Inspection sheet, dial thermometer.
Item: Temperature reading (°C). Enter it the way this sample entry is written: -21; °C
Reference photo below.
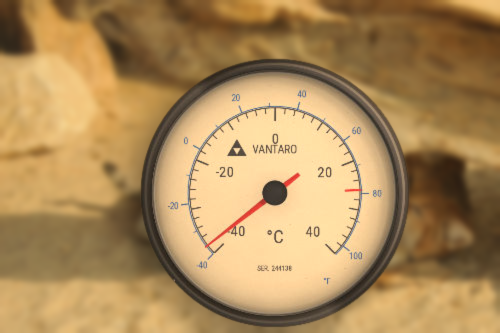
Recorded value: -38; °C
